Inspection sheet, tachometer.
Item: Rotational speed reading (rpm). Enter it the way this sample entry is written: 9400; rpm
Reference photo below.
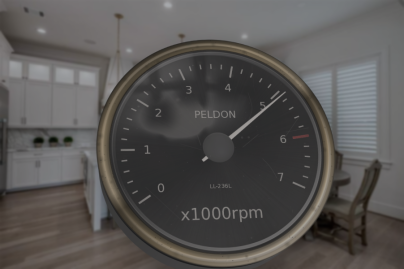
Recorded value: 5100; rpm
